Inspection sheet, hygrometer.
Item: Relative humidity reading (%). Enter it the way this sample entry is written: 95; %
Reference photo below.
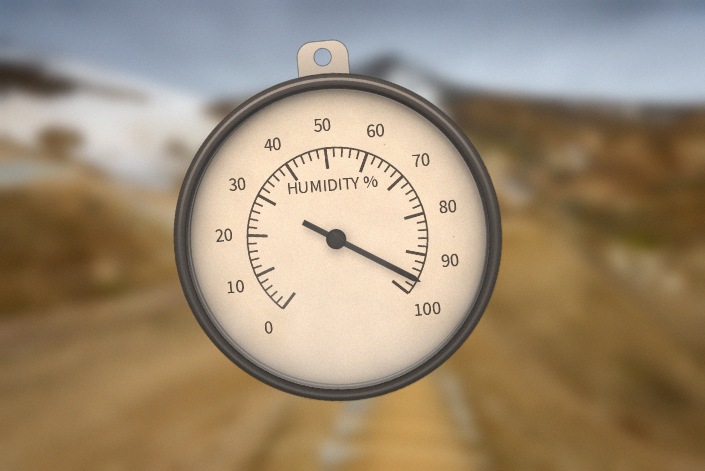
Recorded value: 96; %
